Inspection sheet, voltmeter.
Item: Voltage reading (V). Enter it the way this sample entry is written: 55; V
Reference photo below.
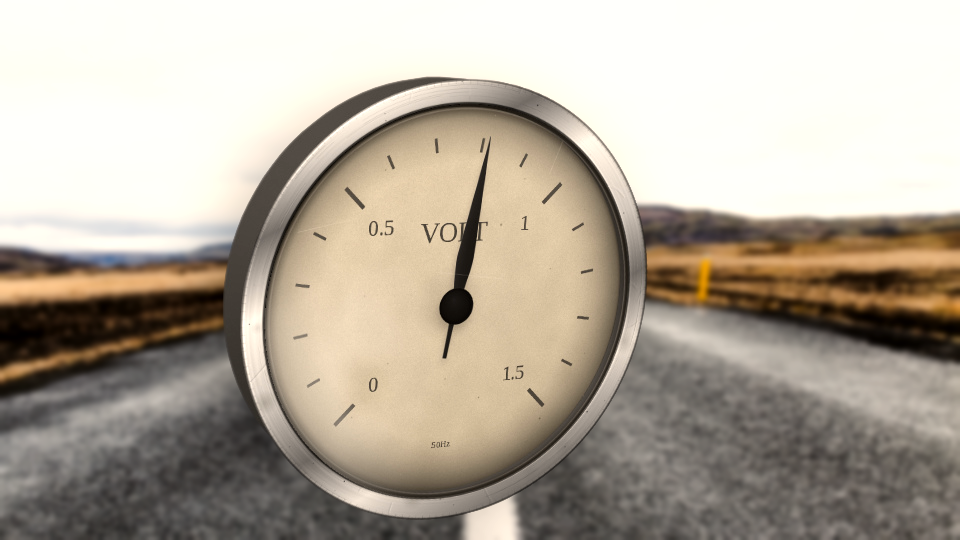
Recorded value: 0.8; V
